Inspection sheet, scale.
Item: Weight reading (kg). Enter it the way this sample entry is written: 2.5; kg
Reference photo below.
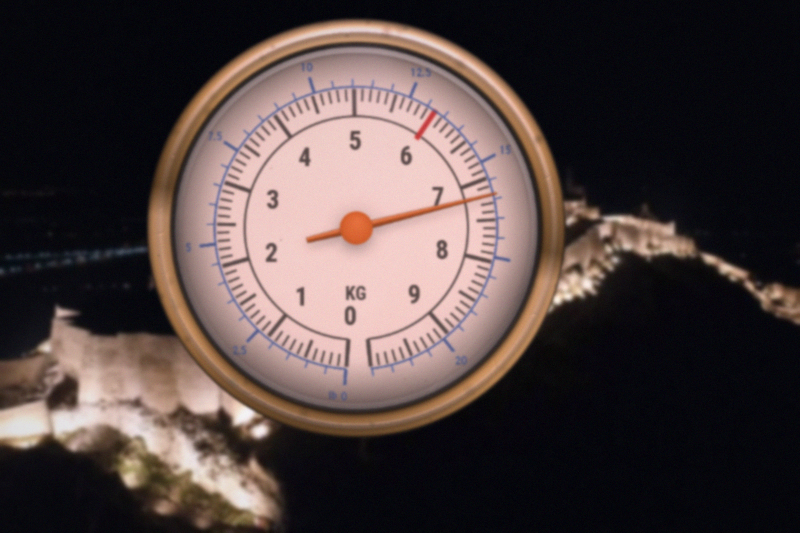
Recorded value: 7.2; kg
